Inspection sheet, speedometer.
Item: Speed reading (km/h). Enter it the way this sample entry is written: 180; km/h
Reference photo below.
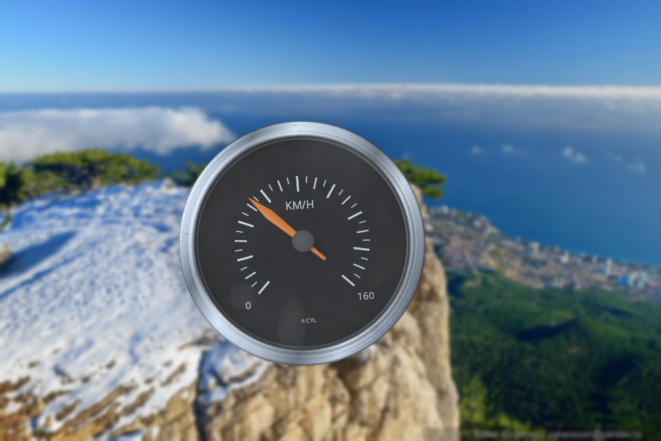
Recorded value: 52.5; km/h
